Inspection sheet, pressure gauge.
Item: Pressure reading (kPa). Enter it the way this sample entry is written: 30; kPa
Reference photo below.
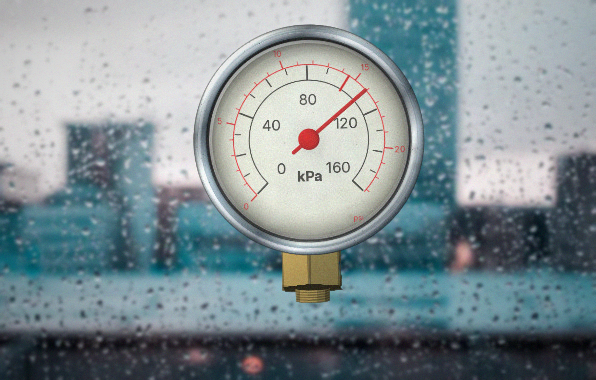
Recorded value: 110; kPa
